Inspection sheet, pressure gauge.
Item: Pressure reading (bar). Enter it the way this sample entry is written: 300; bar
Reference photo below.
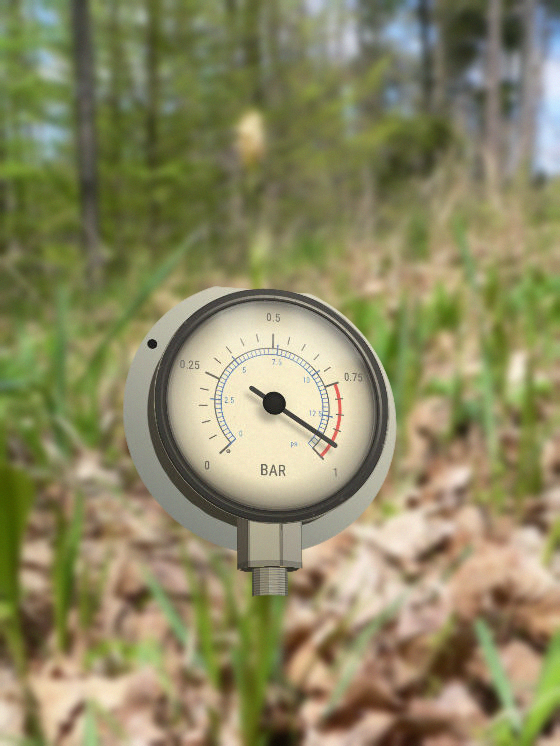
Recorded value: 0.95; bar
